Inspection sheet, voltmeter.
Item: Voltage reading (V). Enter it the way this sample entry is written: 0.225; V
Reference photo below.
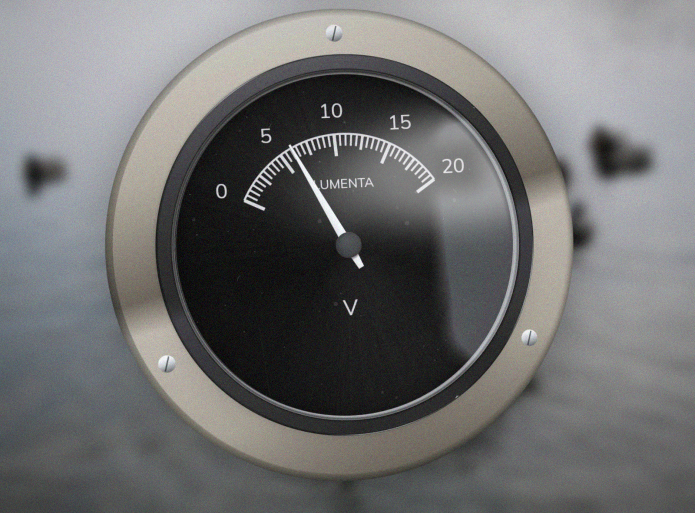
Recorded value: 6; V
